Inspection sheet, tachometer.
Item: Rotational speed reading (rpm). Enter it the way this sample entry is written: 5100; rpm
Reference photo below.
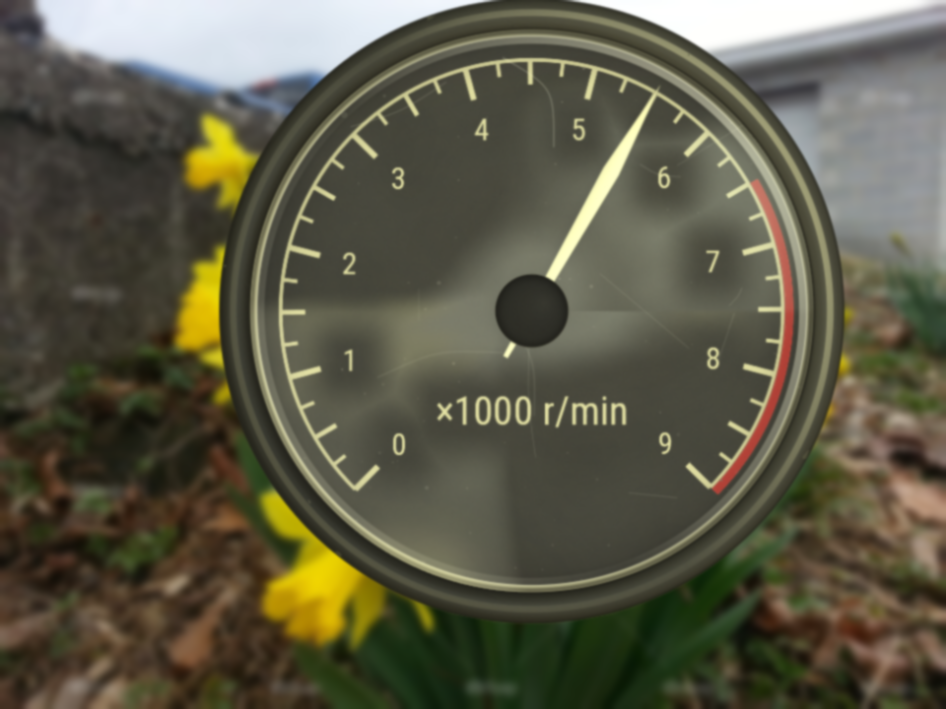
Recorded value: 5500; rpm
